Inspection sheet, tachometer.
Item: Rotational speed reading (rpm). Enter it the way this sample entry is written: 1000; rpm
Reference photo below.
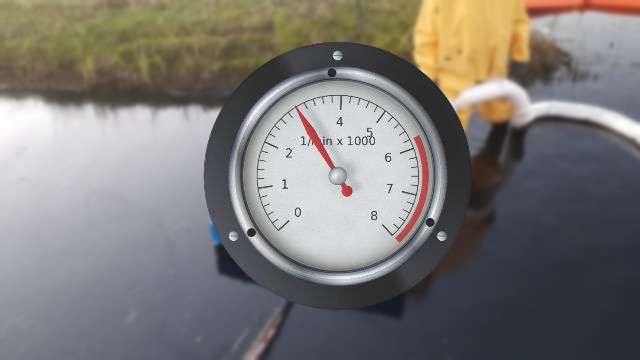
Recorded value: 3000; rpm
